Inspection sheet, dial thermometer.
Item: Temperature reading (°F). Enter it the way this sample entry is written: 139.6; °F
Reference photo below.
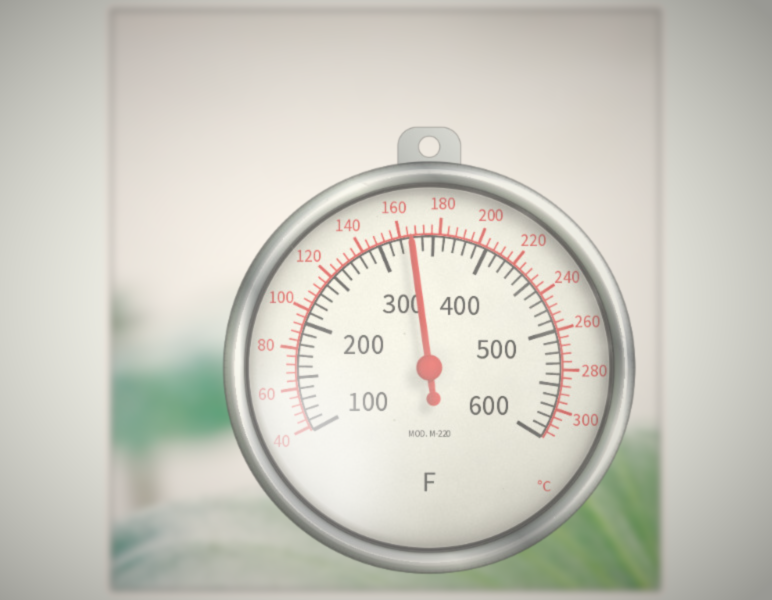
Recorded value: 330; °F
